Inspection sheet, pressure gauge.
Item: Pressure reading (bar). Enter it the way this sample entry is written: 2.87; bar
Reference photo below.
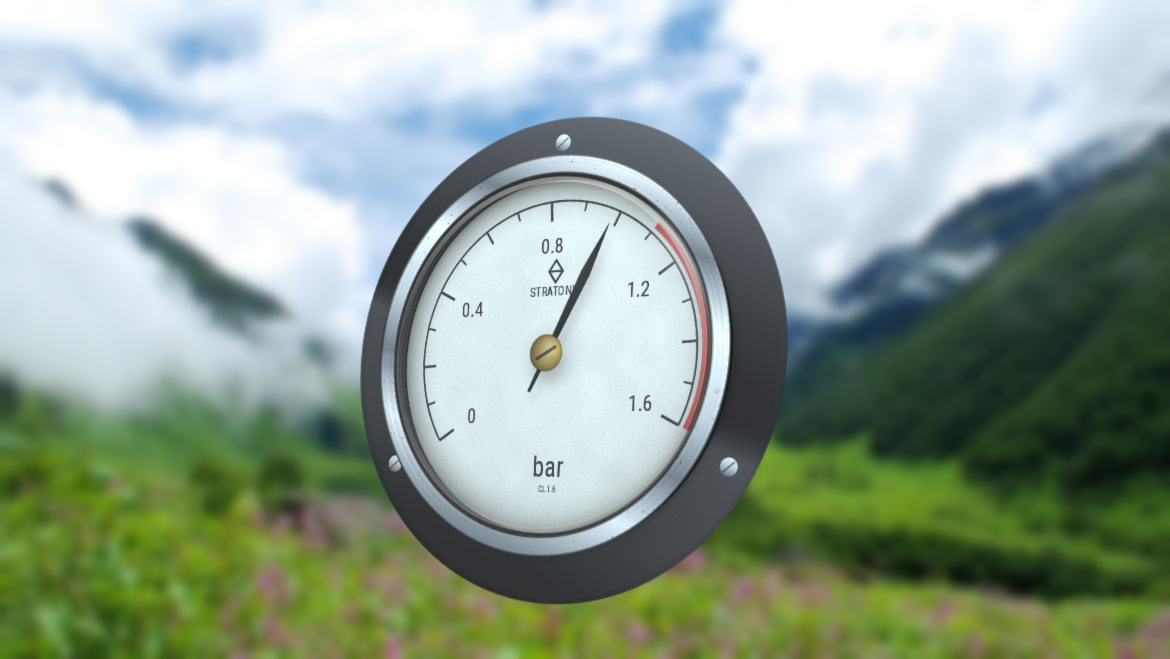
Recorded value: 1; bar
